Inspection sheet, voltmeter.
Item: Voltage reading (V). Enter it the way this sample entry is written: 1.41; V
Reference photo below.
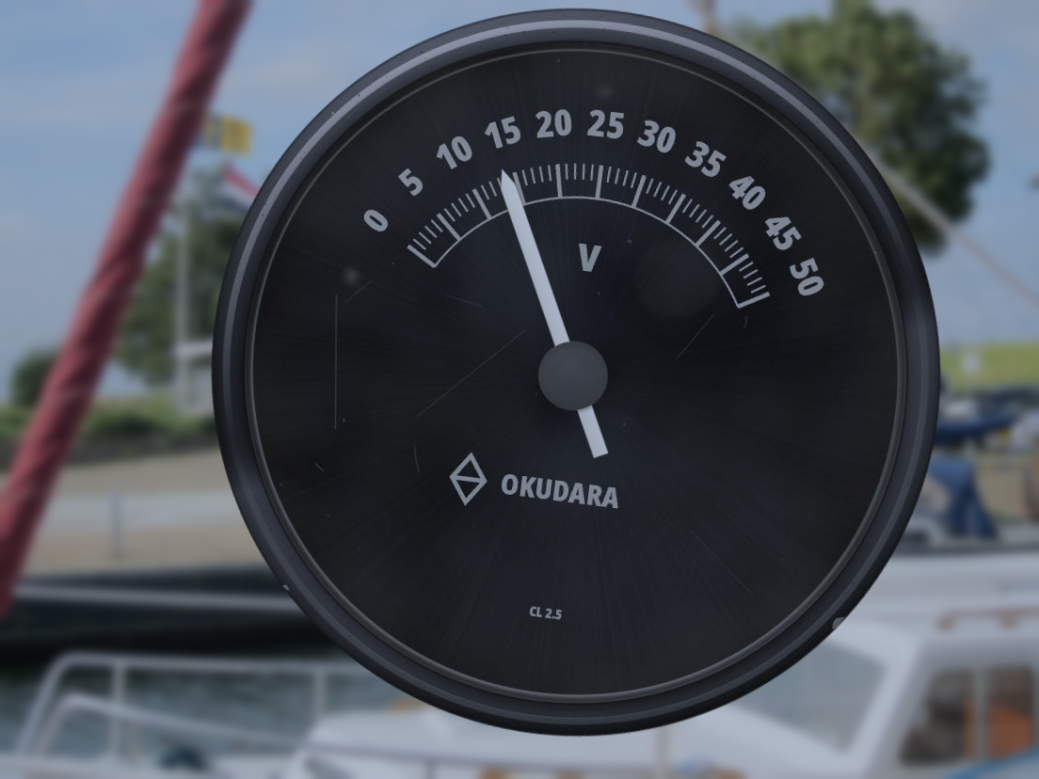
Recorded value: 14; V
